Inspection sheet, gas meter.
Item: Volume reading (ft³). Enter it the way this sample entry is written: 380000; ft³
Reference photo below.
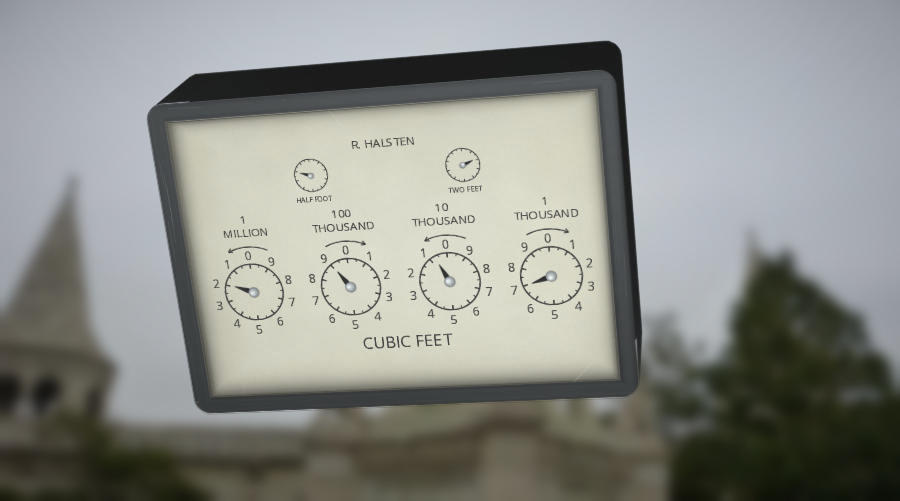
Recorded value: 190700; ft³
